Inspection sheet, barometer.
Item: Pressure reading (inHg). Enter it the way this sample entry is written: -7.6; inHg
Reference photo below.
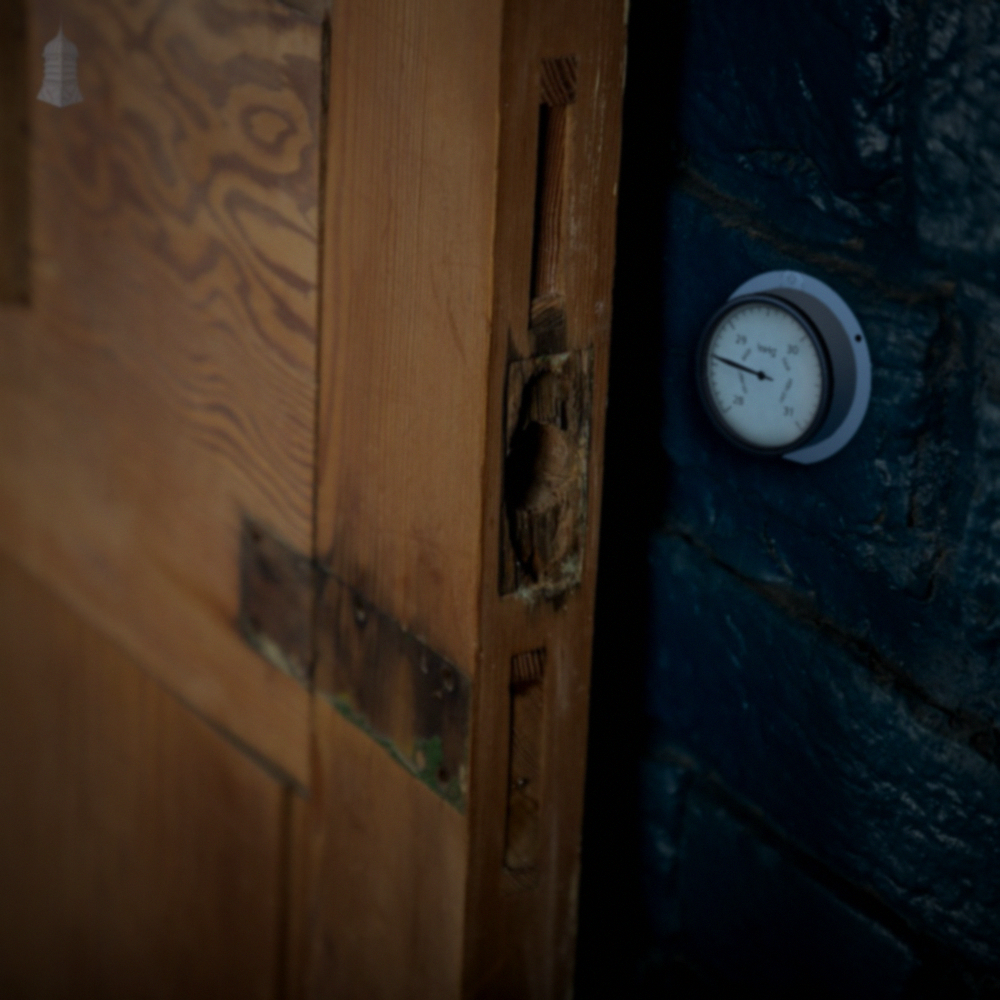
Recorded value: 28.6; inHg
